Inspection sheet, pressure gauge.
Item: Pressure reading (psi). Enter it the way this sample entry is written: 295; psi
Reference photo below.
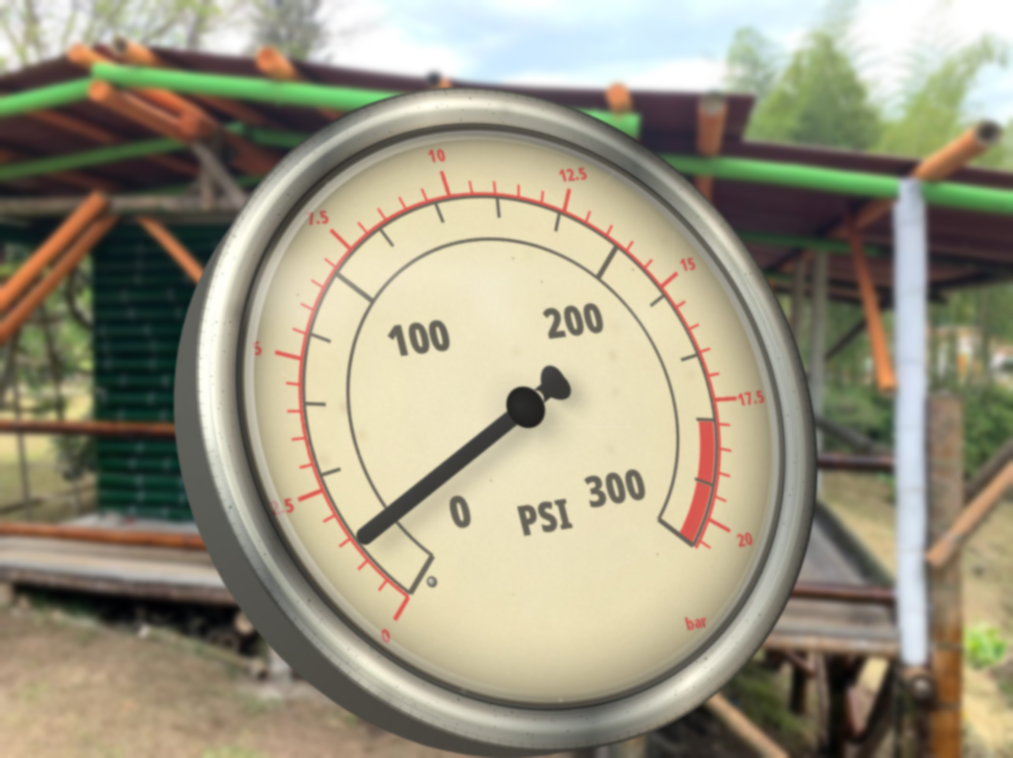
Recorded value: 20; psi
